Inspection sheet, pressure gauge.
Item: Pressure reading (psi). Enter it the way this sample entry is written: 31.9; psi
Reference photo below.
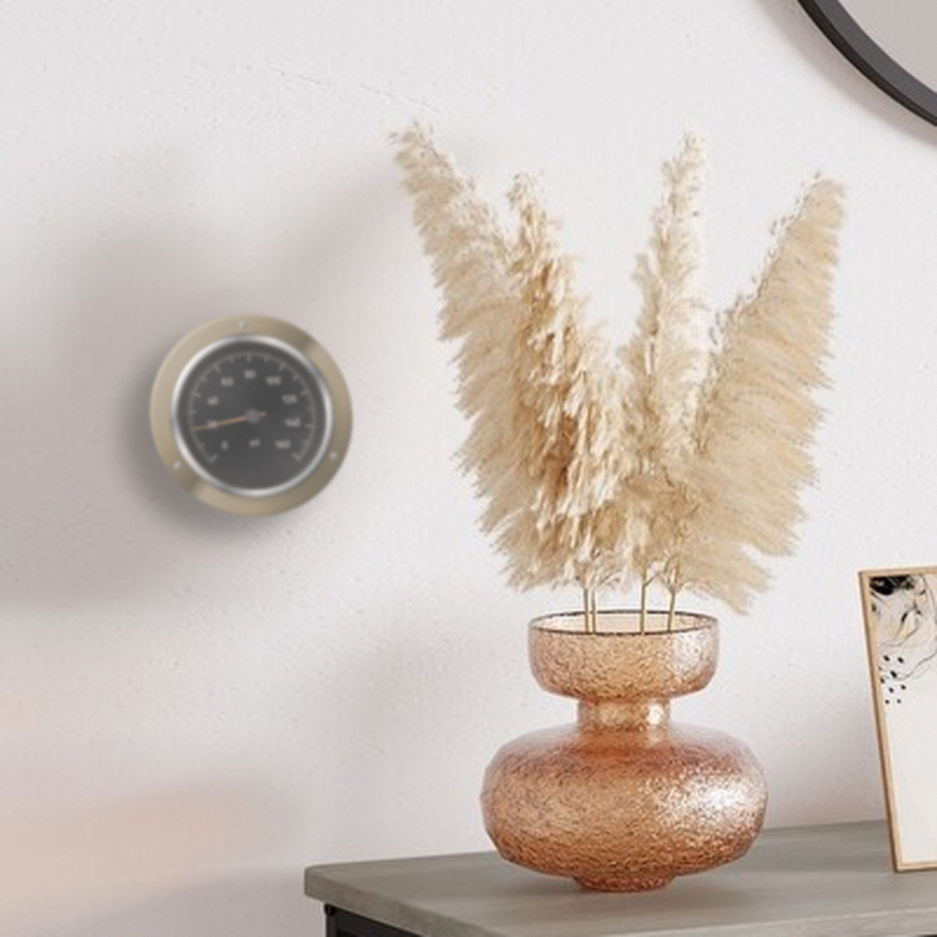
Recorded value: 20; psi
